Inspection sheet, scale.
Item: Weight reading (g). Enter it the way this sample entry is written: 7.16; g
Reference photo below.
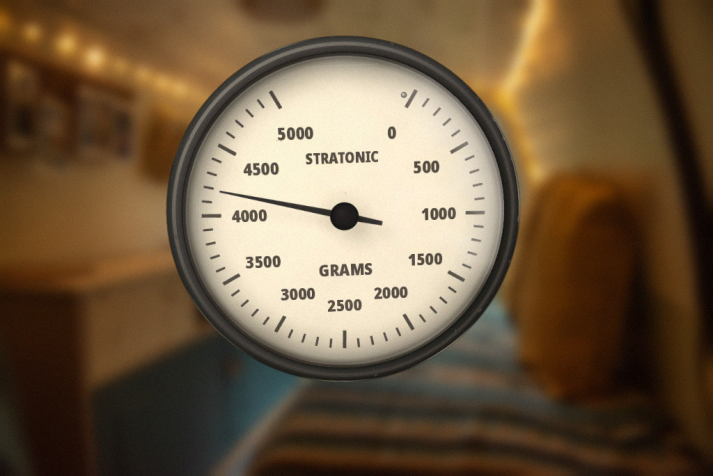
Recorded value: 4200; g
